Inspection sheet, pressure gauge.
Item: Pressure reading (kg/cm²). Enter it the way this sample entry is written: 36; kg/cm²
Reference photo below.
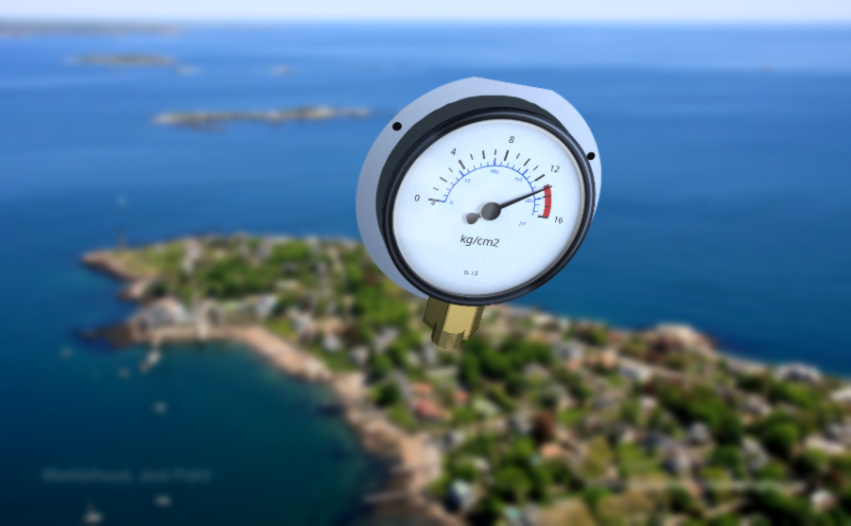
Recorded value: 13; kg/cm²
